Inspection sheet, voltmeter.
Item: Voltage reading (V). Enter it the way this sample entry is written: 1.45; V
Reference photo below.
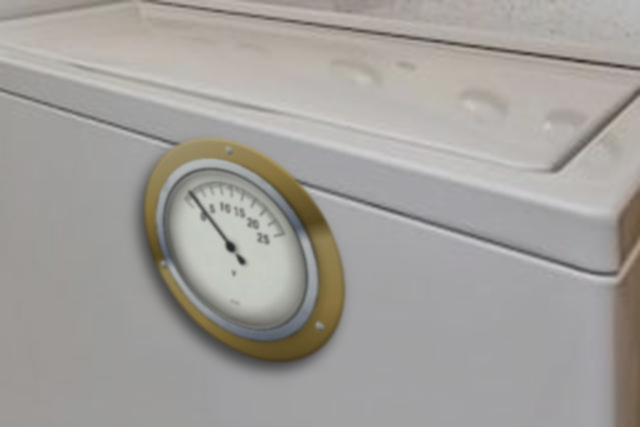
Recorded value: 2.5; V
